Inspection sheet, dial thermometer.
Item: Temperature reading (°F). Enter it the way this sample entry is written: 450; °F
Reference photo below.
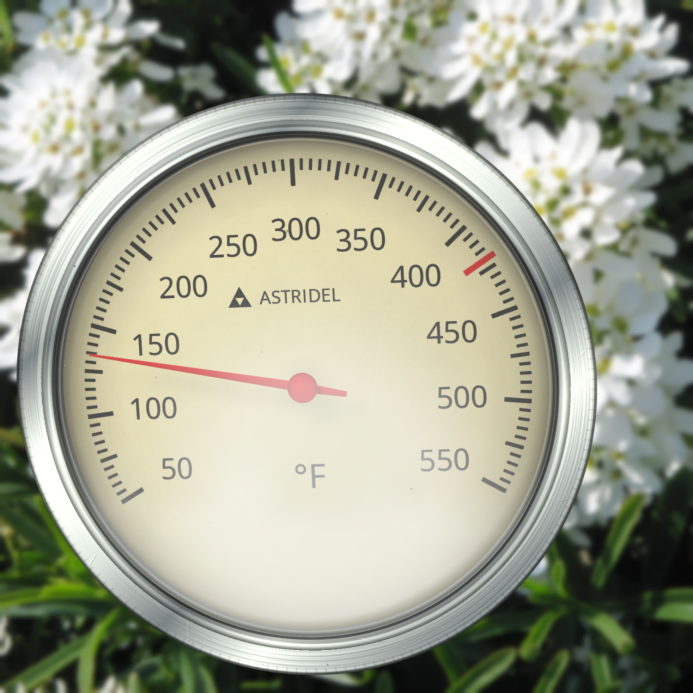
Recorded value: 135; °F
